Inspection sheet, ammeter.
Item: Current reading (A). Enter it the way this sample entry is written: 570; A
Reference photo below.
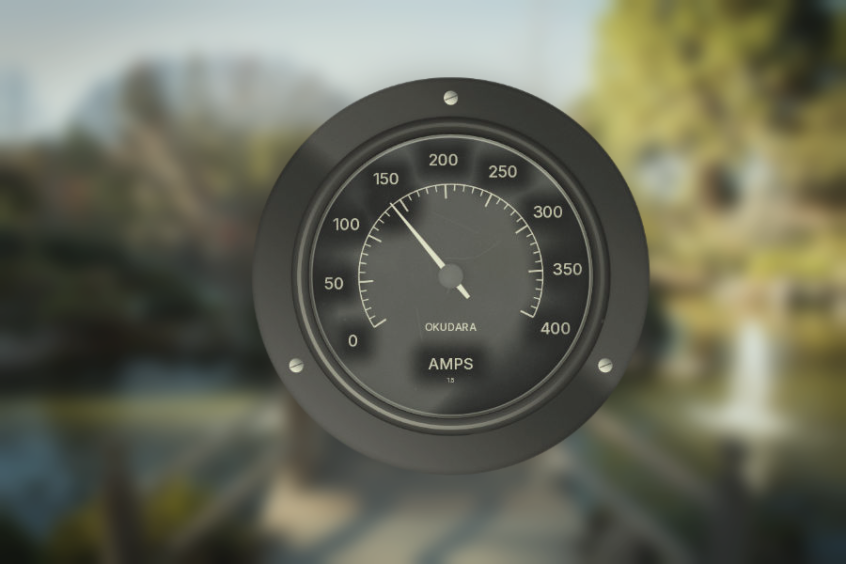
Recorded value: 140; A
